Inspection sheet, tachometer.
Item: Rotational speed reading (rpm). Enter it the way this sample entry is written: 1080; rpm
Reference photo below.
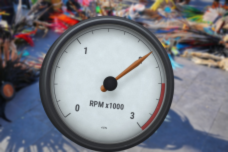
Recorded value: 2000; rpm
